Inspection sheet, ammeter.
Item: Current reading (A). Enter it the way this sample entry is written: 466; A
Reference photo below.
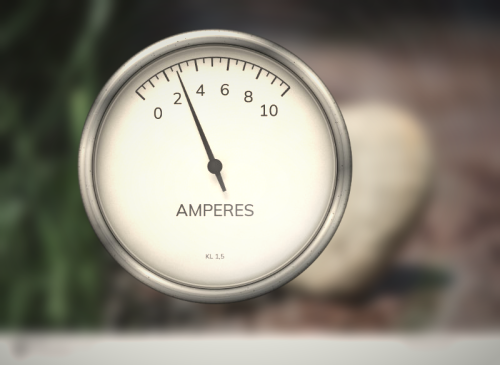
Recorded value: 2.75; A
